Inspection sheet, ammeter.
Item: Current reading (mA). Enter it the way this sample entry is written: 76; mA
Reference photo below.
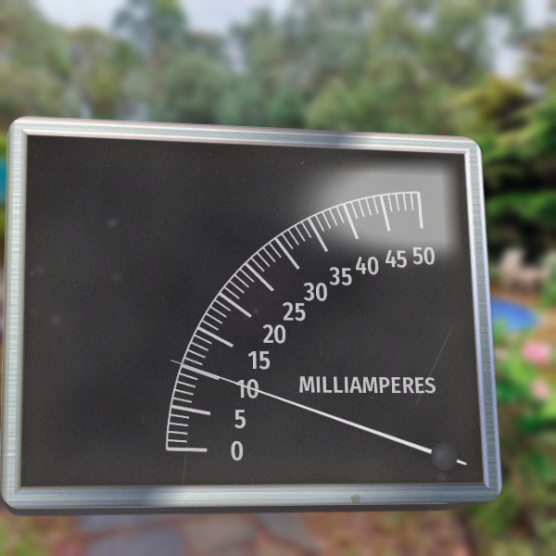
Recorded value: 10; mA
